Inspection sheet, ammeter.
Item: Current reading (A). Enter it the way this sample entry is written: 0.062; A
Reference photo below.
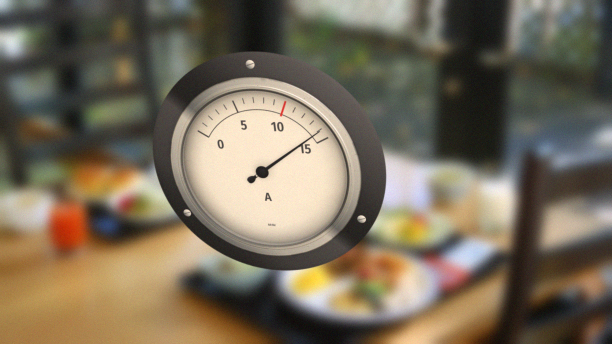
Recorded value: 14; A
